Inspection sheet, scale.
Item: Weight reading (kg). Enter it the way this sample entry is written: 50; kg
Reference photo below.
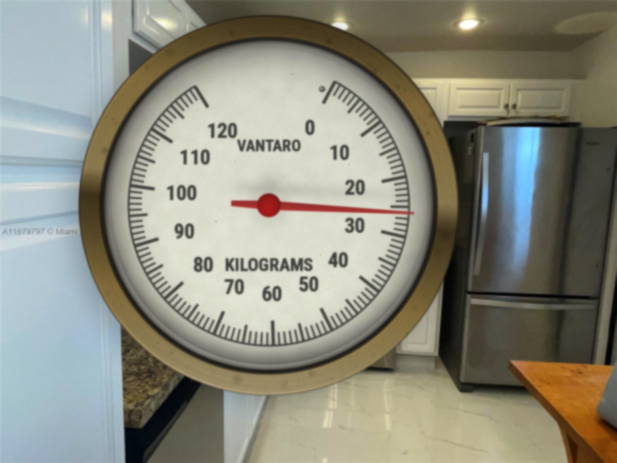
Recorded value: 26; kg
